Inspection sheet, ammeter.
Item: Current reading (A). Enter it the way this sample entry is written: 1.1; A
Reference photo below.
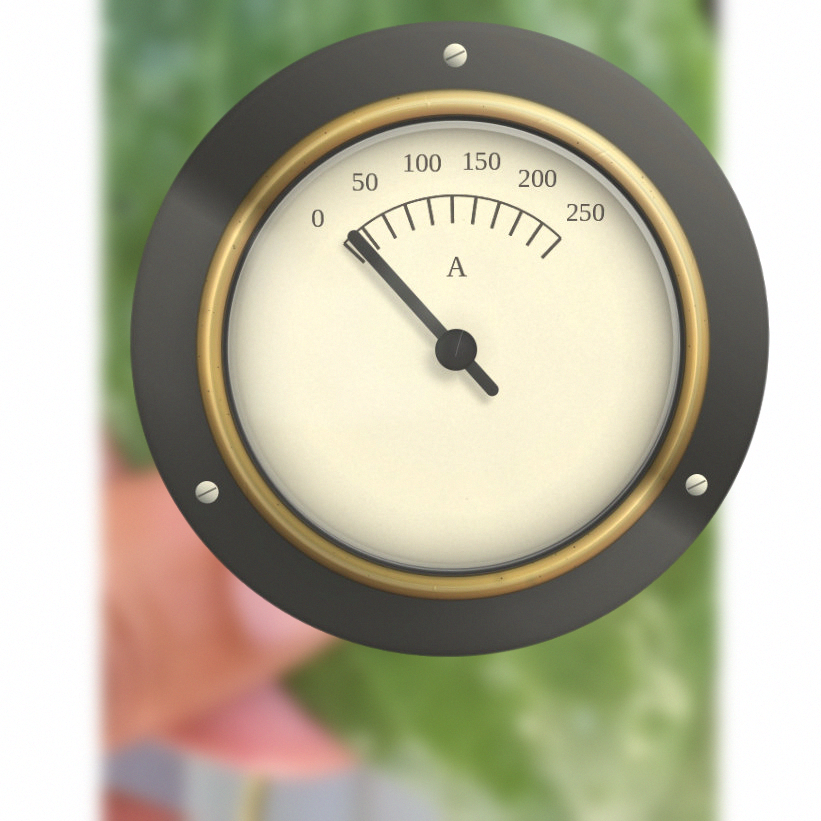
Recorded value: 12.5; A
